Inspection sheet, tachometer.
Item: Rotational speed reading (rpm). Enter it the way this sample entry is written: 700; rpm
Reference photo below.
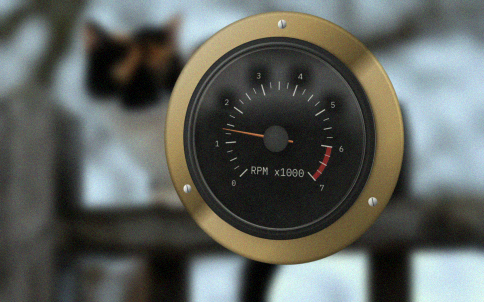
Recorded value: 1375; rpm
